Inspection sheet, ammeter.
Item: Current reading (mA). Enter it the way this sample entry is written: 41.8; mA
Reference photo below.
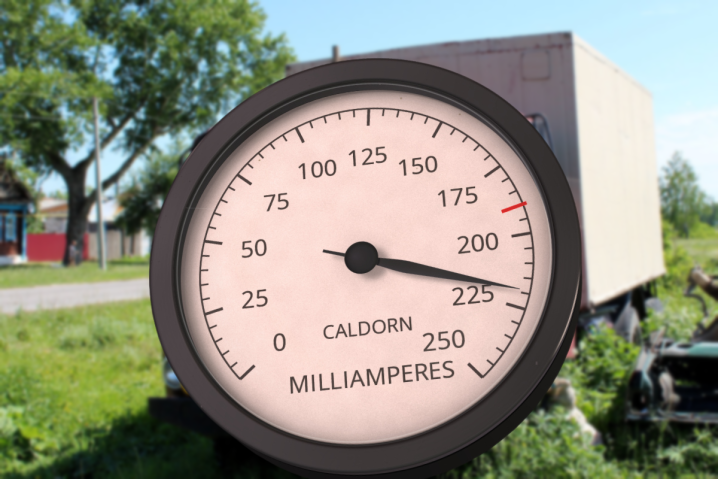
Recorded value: 220; mA
